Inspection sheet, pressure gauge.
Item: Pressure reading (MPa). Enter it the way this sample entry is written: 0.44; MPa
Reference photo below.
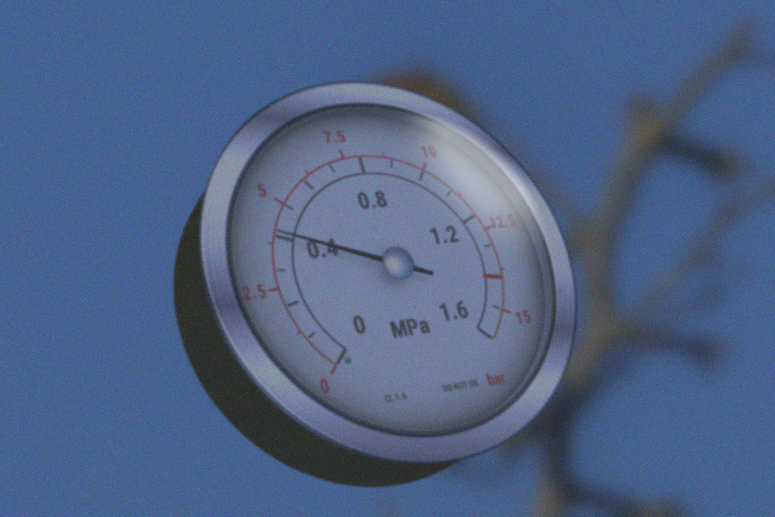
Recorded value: 0.4; MPa
